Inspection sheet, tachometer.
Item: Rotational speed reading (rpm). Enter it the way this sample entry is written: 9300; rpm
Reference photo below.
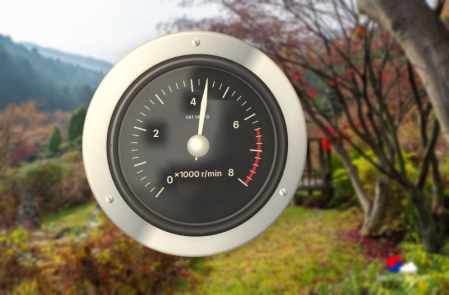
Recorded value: 4400; rpm
